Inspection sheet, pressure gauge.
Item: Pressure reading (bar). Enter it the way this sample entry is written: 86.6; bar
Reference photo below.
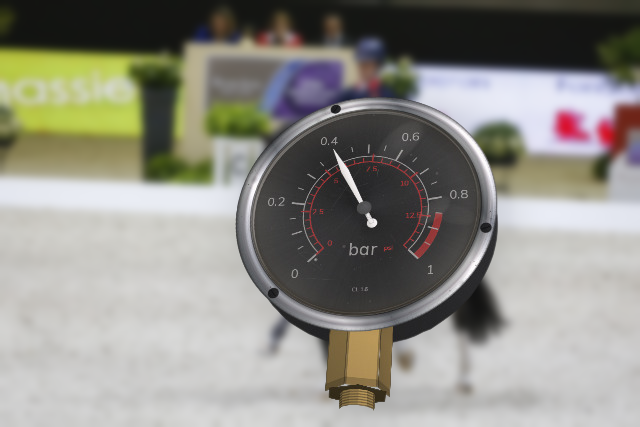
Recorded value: 0.4; bar
